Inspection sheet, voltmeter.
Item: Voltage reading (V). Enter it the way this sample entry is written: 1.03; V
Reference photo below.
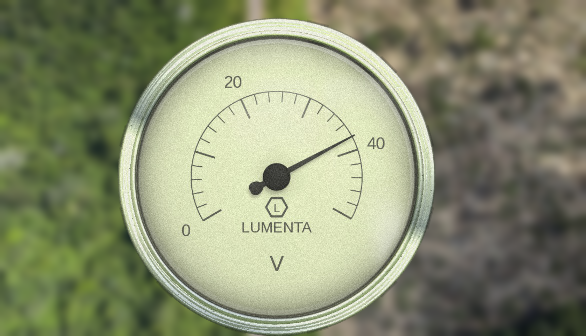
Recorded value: 38; V
